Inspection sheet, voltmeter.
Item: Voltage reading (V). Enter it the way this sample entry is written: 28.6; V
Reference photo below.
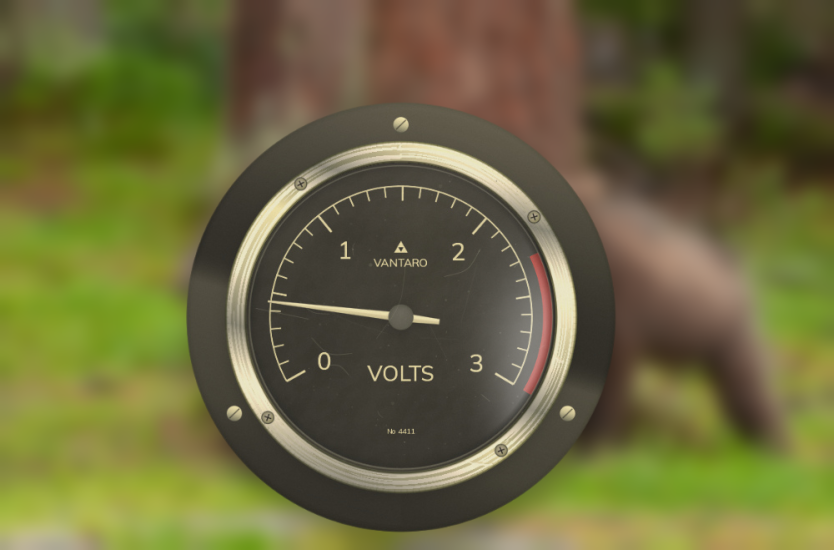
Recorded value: 0.45; V
